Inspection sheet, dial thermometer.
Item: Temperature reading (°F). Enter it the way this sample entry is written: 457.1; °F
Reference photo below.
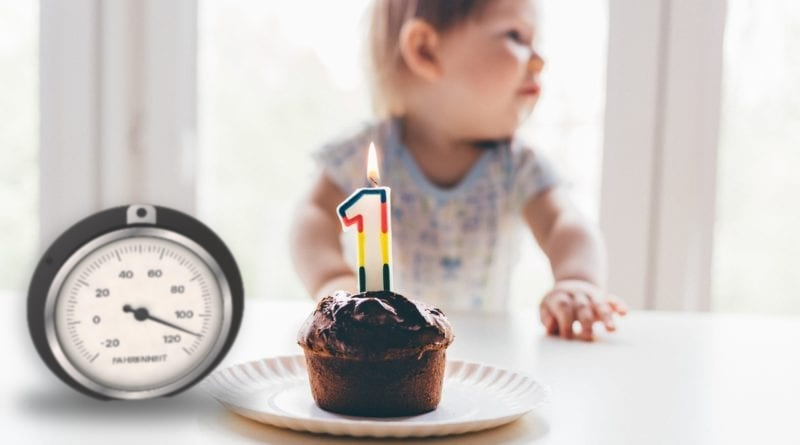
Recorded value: 110; °F
